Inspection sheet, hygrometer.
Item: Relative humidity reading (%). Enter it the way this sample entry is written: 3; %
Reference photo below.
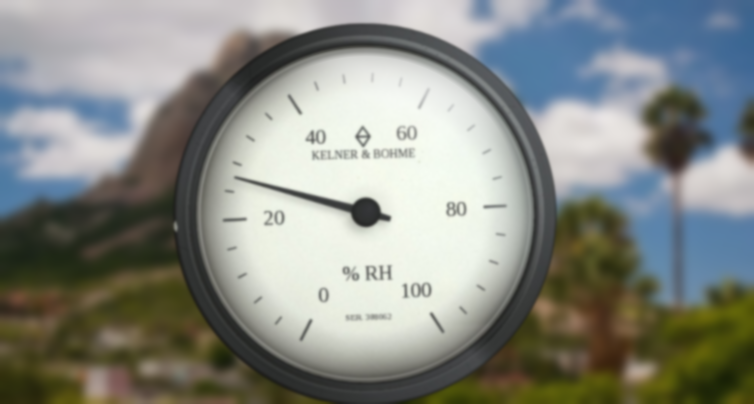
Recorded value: 26; %
